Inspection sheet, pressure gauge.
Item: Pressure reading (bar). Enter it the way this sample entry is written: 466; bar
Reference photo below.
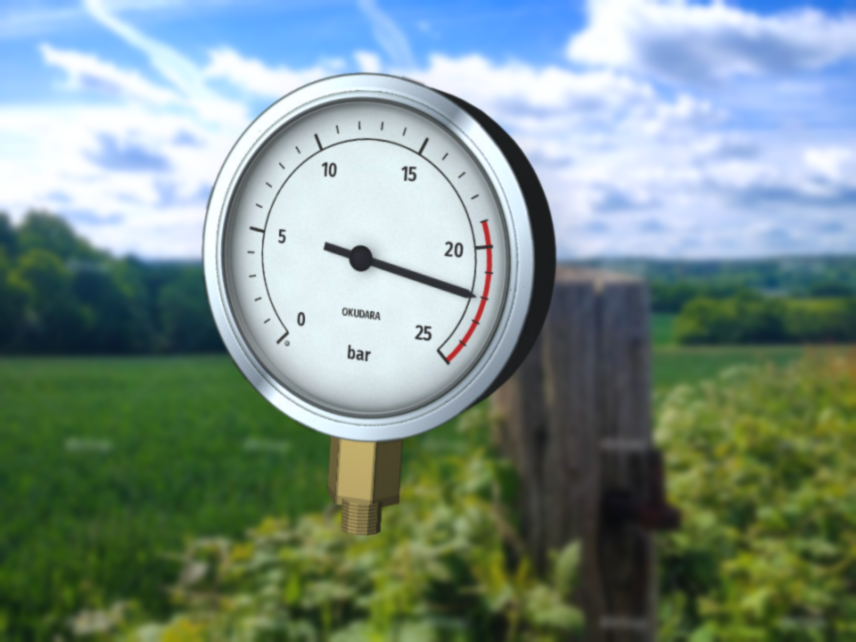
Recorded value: 22; bar
